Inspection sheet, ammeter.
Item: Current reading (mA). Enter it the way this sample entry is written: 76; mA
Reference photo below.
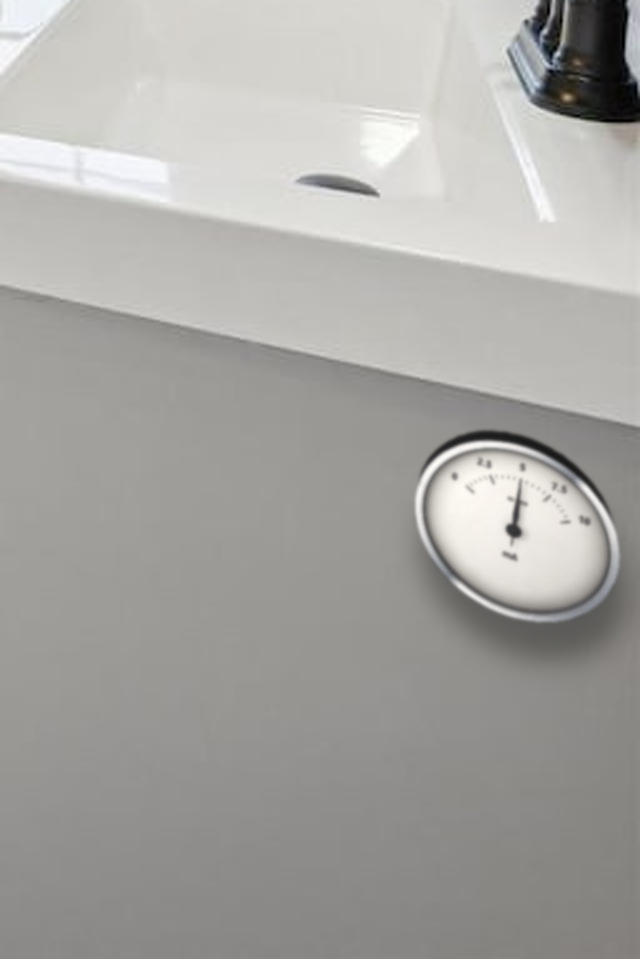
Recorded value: 5; mA
